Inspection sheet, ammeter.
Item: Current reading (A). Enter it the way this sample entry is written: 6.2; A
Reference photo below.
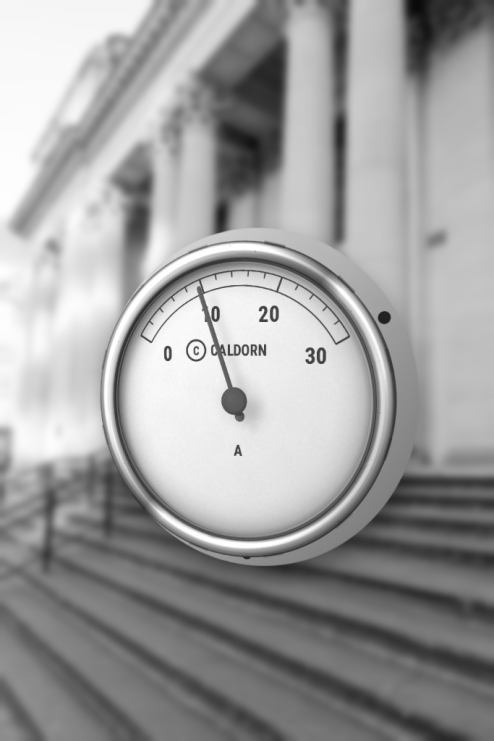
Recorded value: 10; A
